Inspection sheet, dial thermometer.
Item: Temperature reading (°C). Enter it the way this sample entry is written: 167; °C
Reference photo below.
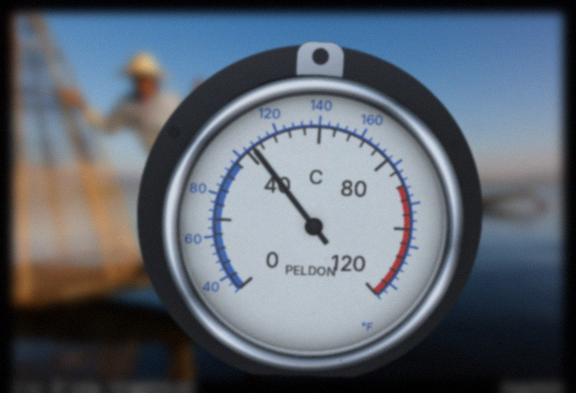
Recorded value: 42; °C
